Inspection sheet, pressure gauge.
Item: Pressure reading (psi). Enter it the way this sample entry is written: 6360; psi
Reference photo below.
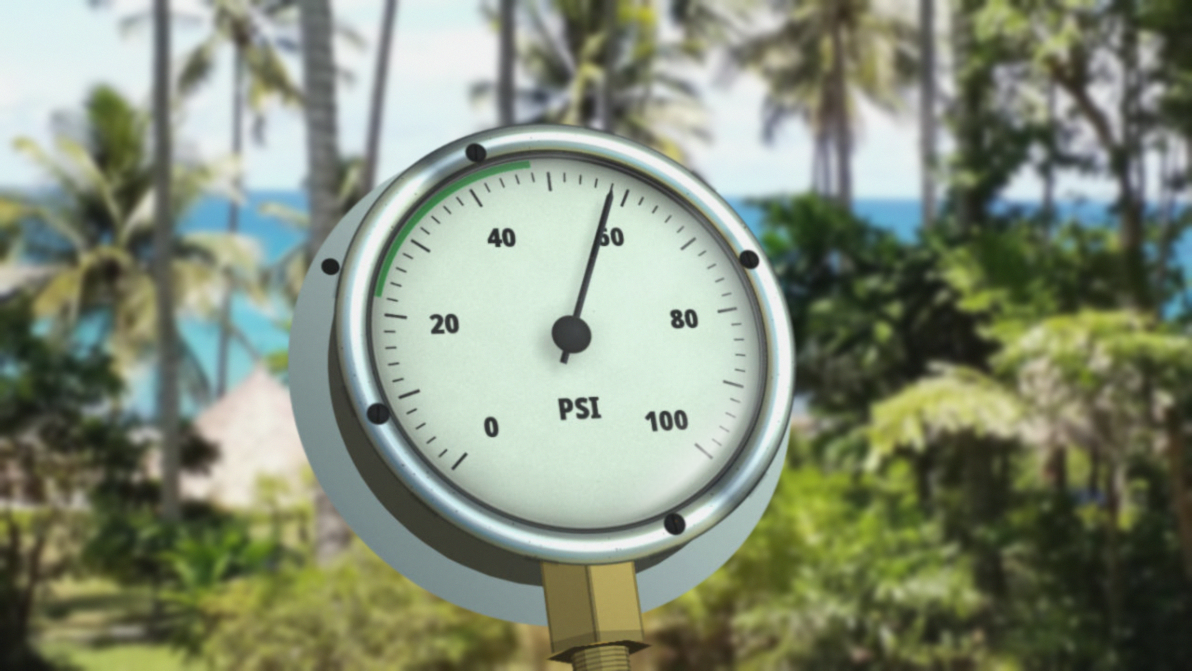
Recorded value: 58; psi
